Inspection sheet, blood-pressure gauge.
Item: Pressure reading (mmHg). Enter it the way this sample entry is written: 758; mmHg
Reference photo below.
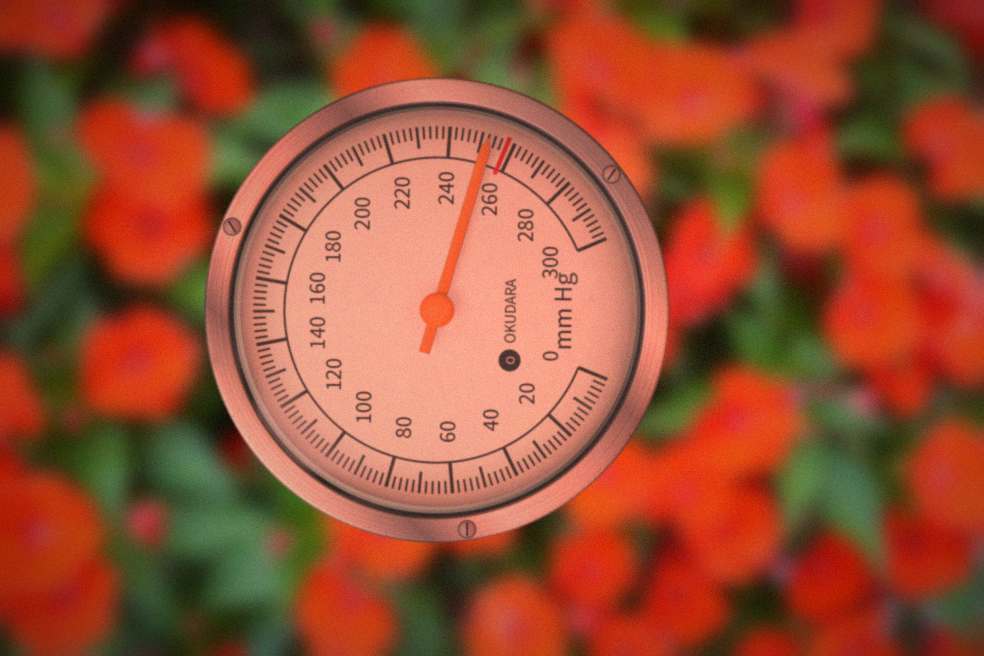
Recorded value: 252; mmHg
